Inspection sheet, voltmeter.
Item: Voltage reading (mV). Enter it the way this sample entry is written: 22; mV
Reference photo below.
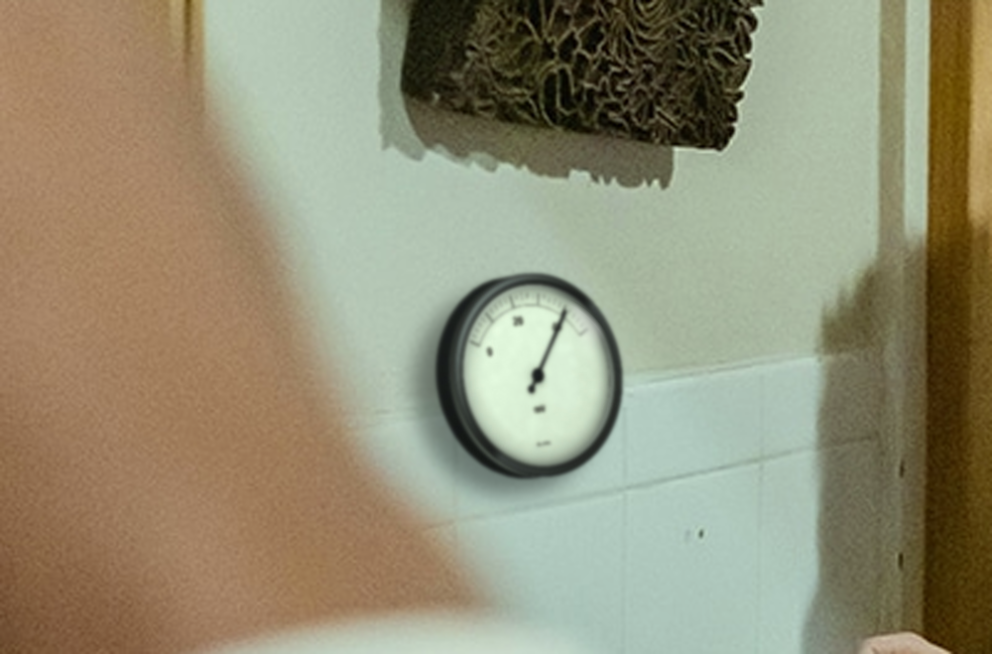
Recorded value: 40; mV
